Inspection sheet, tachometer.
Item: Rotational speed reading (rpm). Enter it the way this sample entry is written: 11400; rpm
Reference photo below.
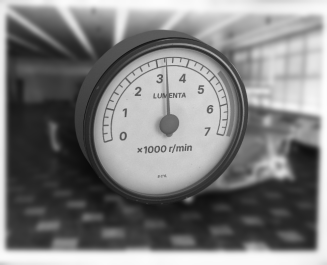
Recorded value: 3250; rpm
